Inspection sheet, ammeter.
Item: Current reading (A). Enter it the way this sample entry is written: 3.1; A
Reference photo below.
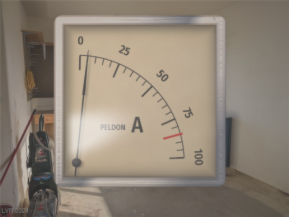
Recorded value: 5; A
